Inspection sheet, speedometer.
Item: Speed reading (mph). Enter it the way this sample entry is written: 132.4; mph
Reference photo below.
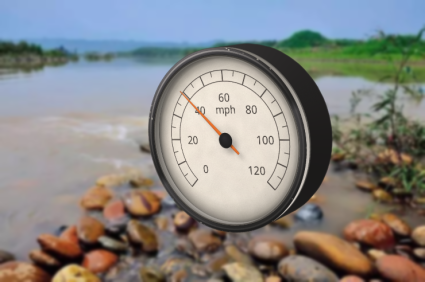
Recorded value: 40; mph
